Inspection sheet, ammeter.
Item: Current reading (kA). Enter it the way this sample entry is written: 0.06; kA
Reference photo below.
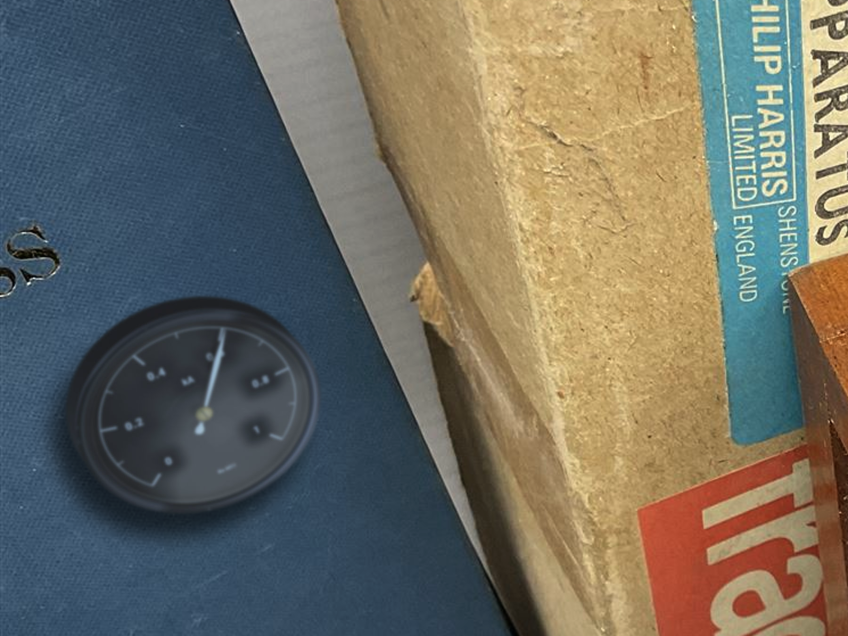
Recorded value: 0.6; kA
